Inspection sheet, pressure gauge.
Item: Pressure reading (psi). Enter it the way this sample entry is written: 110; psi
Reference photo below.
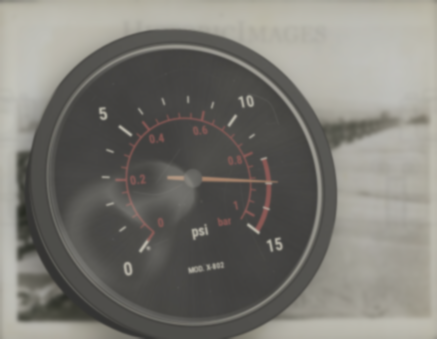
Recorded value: 13; psi
